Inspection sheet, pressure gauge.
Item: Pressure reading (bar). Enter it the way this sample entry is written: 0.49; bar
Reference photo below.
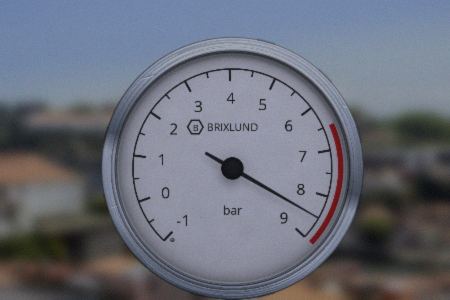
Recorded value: 8.5; bar
